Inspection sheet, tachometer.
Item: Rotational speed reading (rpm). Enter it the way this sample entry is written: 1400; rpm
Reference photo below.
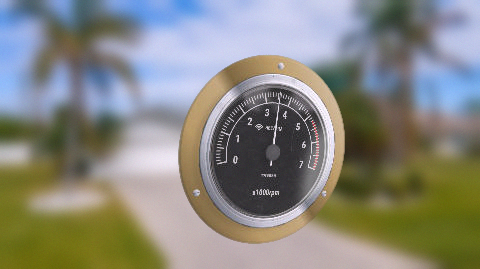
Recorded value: 3500; rpm
